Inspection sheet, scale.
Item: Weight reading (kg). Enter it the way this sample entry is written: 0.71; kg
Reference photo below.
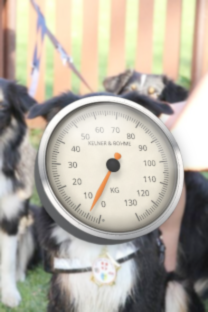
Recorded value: 5; kg
